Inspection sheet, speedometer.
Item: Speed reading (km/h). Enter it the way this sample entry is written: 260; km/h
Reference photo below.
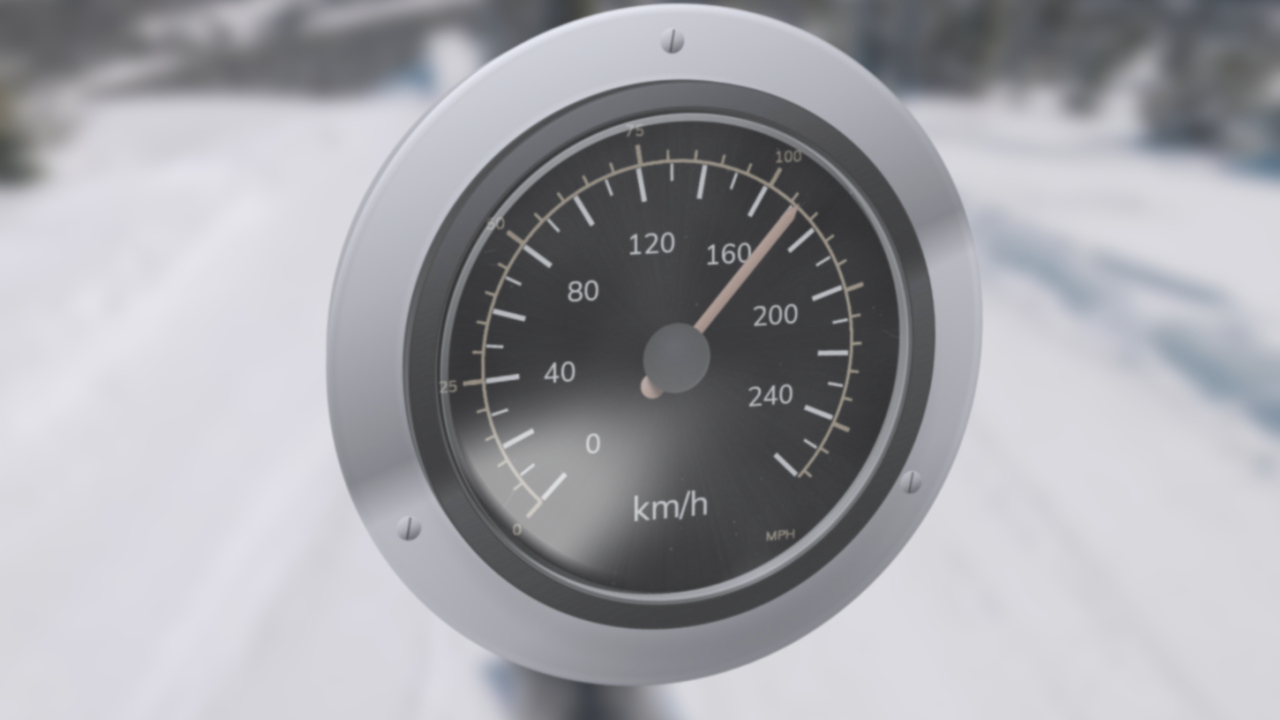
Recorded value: 170; km/h
